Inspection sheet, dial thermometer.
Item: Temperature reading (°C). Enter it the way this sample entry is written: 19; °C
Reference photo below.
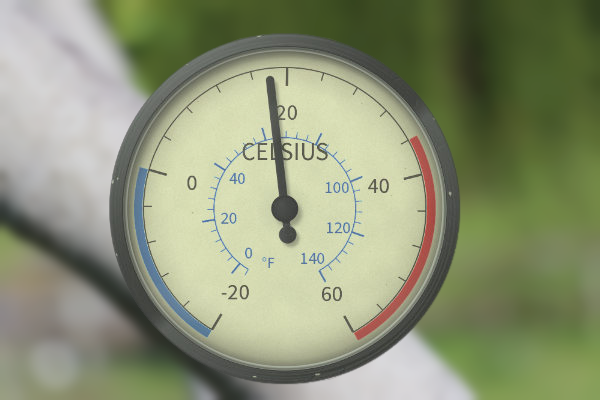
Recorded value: 18; °C
